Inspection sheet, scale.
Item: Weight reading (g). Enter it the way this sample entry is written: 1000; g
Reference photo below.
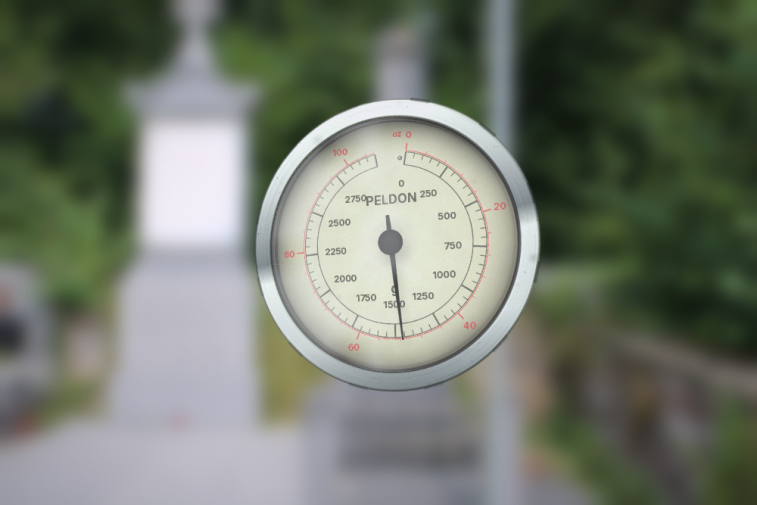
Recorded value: 1450; g
